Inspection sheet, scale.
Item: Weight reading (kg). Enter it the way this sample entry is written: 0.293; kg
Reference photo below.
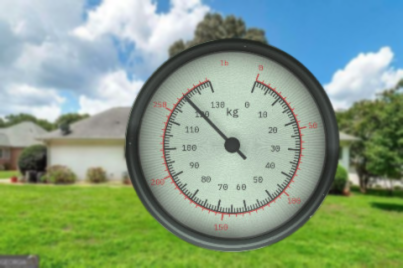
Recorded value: 120; kg
